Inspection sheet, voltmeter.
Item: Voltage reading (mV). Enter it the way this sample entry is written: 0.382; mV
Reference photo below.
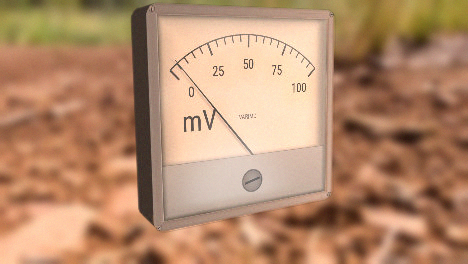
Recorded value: 5; mV
